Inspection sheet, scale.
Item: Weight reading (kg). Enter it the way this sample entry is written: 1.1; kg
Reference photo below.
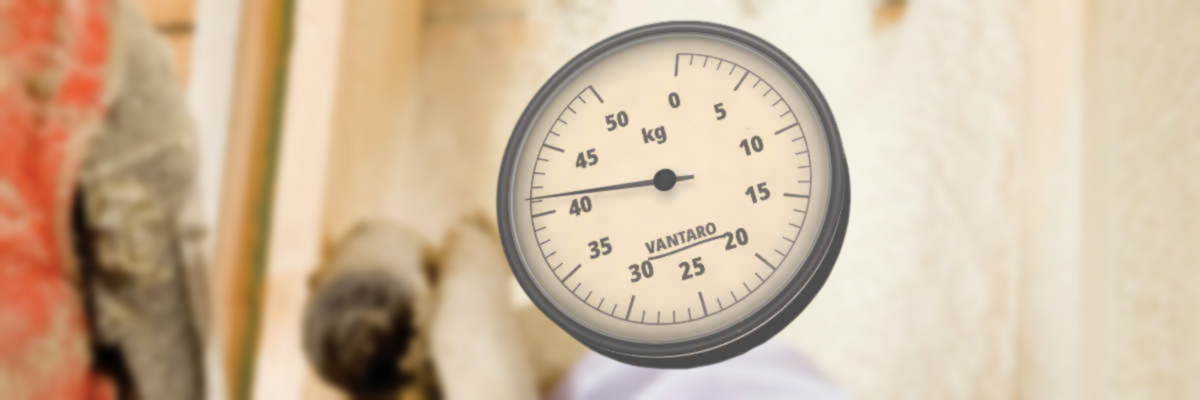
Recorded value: 41; kg
